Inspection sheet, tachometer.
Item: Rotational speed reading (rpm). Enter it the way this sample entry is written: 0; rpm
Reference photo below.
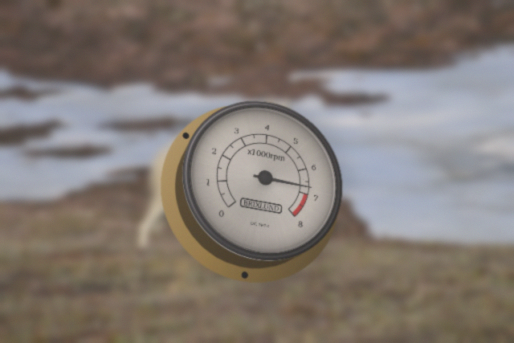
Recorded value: 6750; rpm
